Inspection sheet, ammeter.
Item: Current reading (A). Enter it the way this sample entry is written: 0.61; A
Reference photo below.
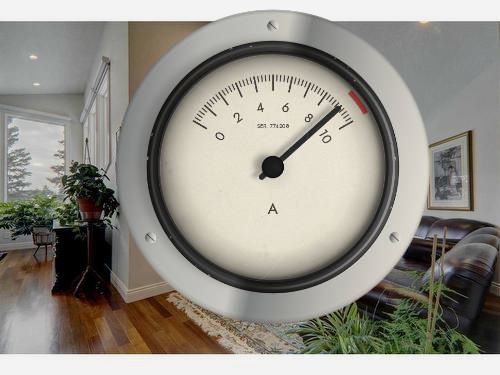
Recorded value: 9; A
